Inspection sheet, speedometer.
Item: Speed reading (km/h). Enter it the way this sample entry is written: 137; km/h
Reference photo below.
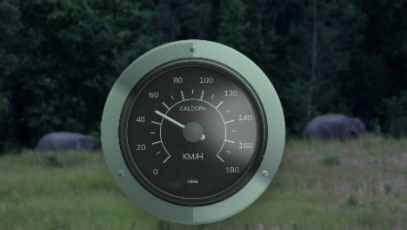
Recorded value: 50; km/h
